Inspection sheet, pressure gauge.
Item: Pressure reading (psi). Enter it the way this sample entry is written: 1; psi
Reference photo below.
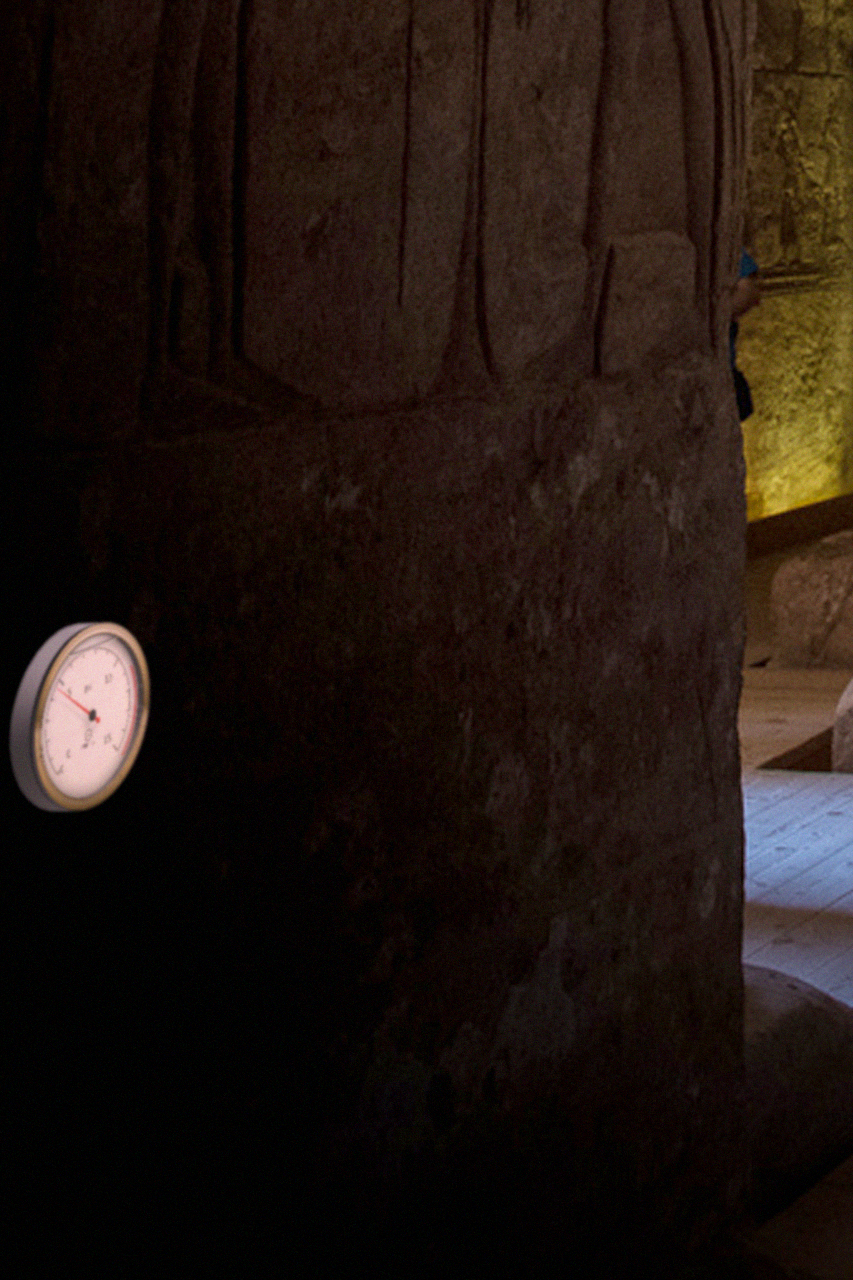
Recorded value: 4.5; psi
